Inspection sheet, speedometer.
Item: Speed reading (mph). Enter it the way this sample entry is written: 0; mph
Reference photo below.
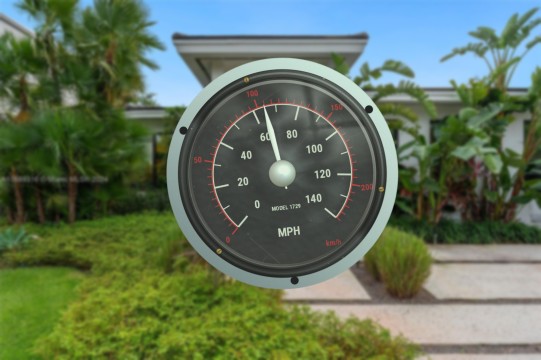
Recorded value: 65; mph
